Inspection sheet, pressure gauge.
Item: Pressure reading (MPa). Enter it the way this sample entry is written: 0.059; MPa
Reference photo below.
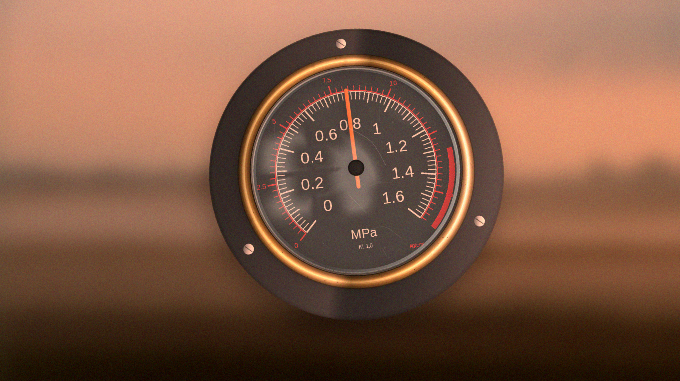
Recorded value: 0.8; MPa
